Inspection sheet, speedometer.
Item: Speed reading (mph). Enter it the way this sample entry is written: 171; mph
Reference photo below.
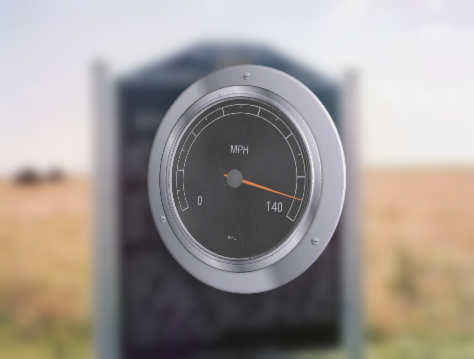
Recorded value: 130; mph
